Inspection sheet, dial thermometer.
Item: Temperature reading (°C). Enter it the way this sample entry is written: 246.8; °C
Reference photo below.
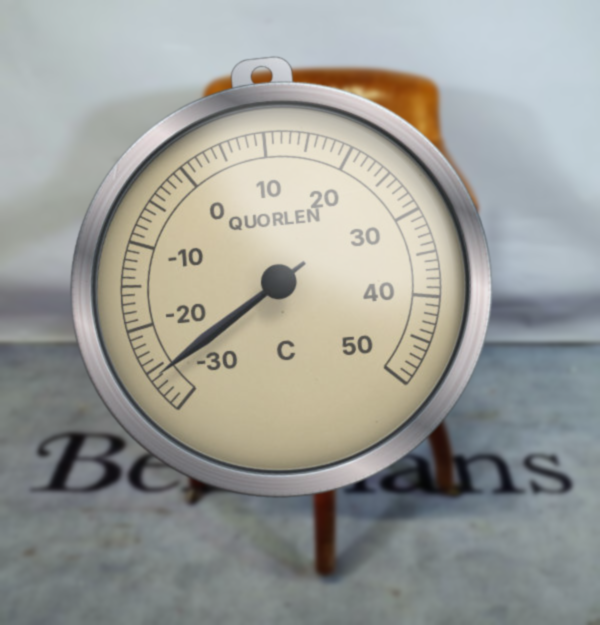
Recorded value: -26; °C
